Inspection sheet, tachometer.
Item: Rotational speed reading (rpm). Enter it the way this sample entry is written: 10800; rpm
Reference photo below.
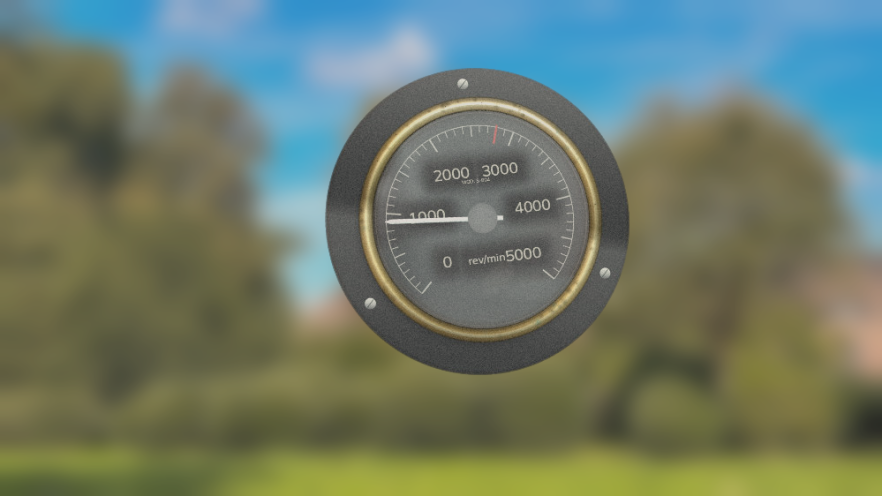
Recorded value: 900; rpm
